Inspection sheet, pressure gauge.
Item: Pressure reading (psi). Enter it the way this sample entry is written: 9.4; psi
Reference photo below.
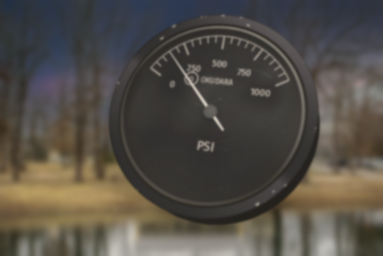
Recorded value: 150; psi
